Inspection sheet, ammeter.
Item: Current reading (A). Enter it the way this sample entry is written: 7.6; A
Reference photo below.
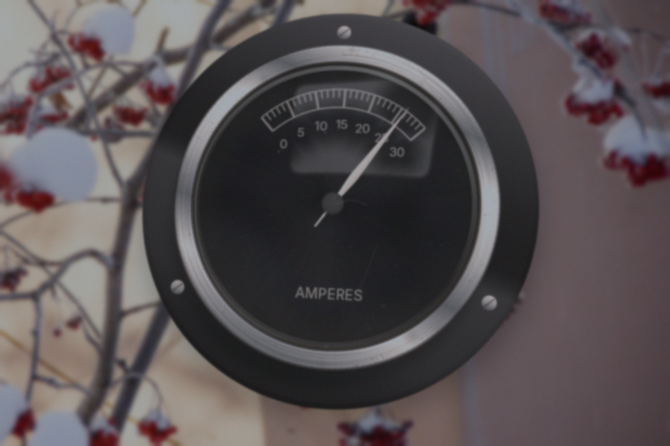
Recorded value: 26; A
